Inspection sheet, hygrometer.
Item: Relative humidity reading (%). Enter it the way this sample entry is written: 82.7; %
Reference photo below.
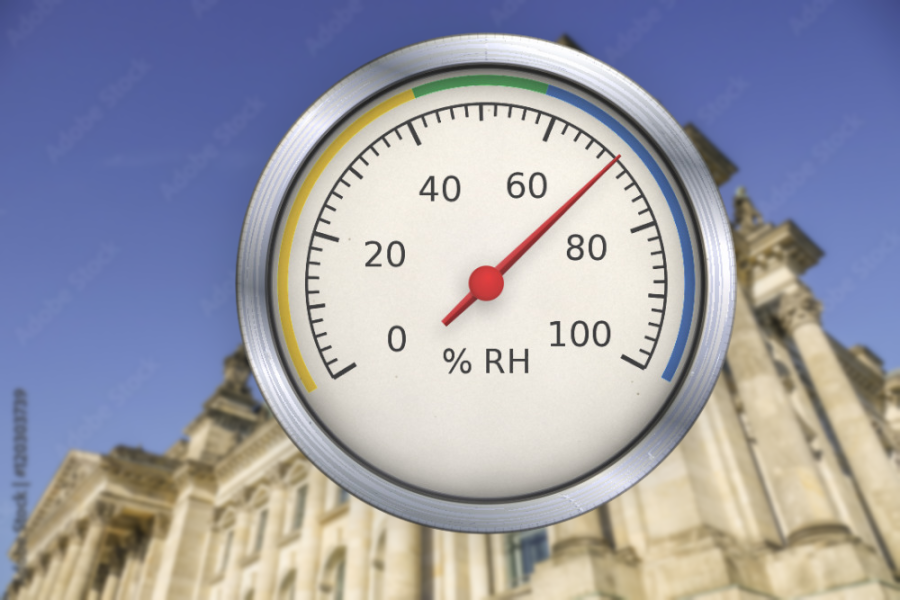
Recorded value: 70; %
